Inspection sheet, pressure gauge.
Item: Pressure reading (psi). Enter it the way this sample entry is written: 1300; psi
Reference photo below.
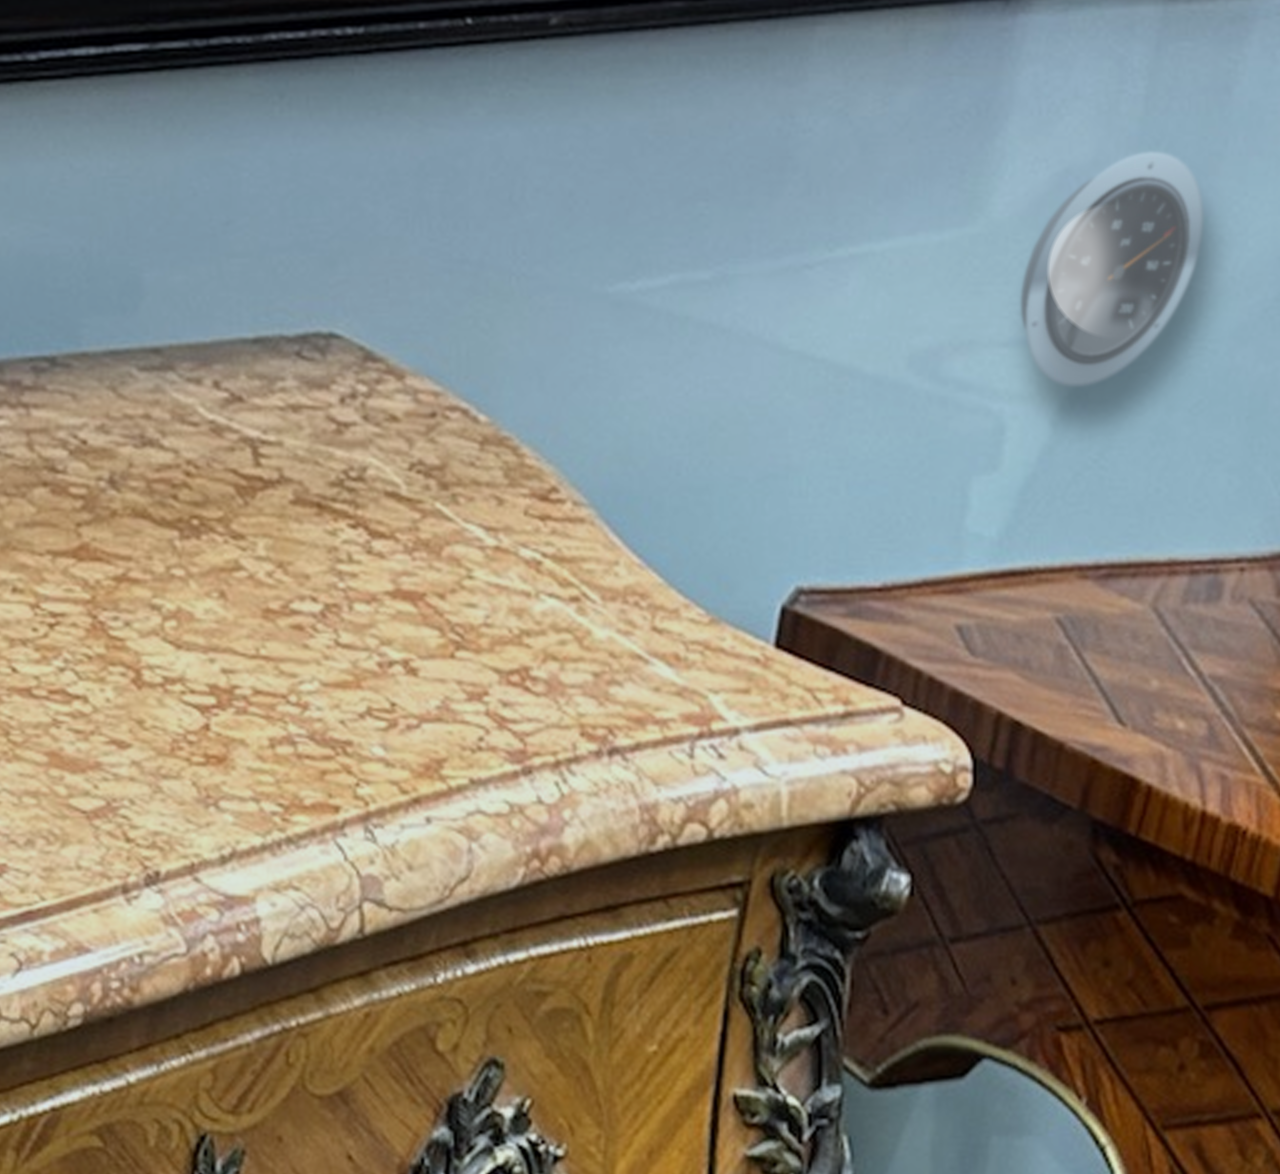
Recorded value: 140; psi
